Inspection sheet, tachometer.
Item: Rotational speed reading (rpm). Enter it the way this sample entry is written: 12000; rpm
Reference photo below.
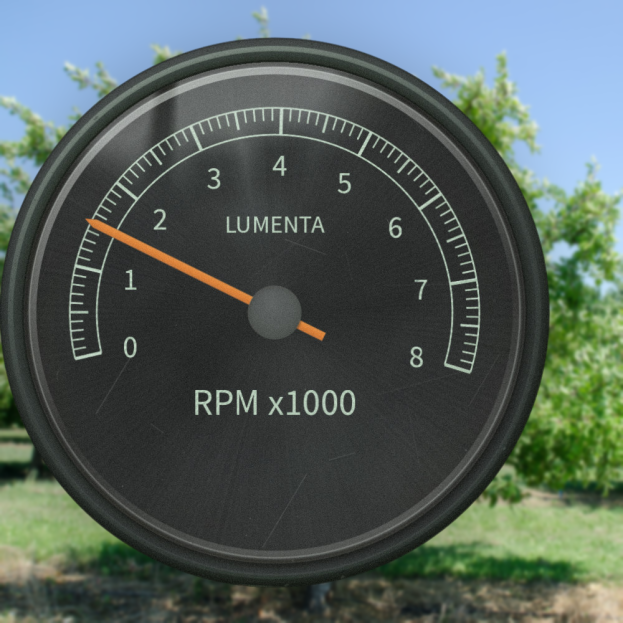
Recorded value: 1500; rpm
